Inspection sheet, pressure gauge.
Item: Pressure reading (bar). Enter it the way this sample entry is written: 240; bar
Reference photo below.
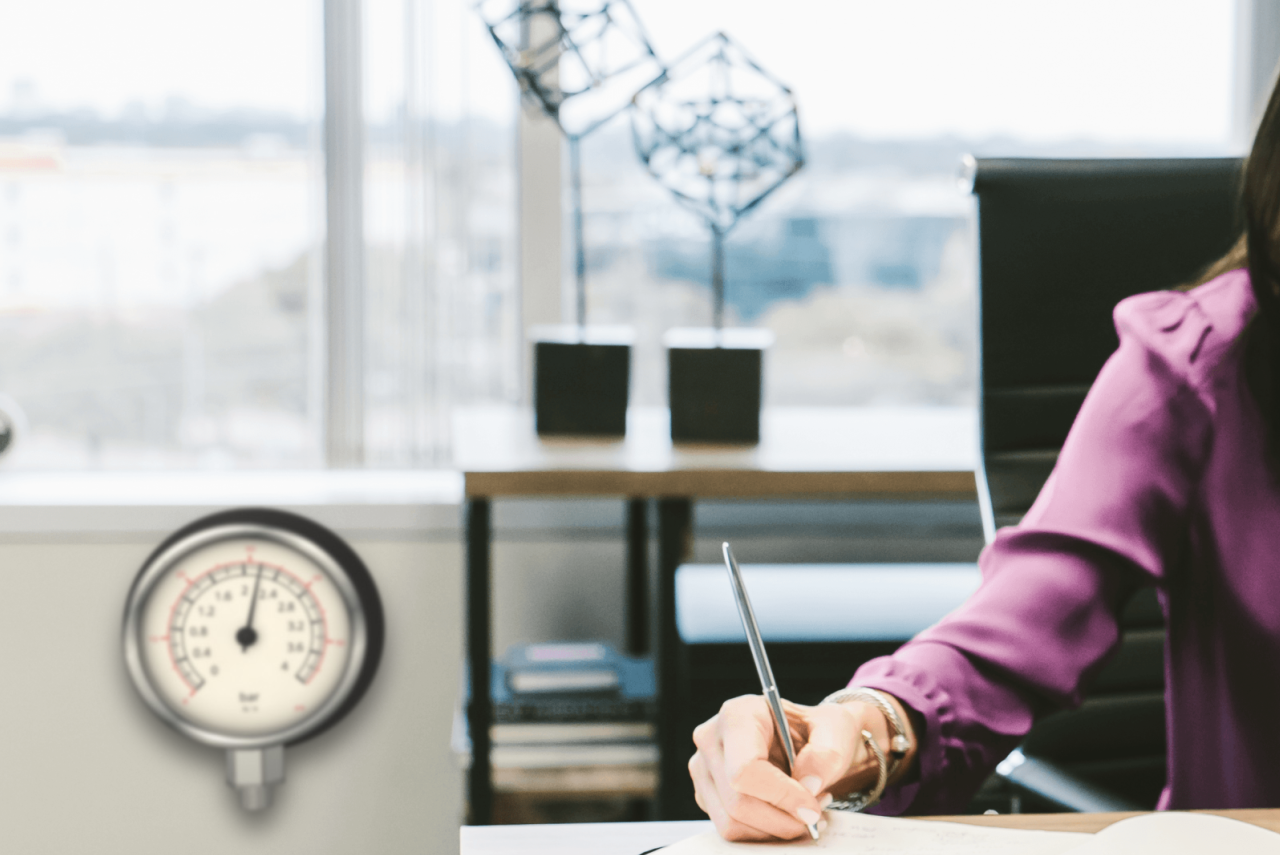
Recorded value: 2.2; bar
